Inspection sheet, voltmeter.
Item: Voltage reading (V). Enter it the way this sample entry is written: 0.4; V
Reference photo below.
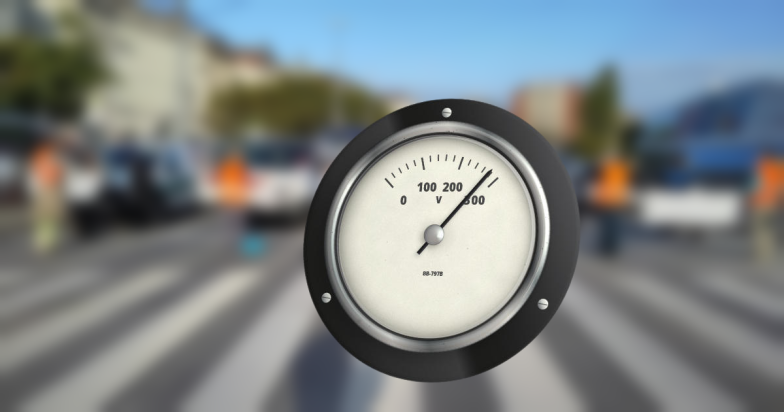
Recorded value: 280; V
